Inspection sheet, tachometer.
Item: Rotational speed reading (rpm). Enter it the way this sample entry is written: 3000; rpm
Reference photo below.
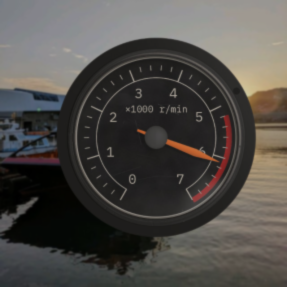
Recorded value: 6100; rpm
